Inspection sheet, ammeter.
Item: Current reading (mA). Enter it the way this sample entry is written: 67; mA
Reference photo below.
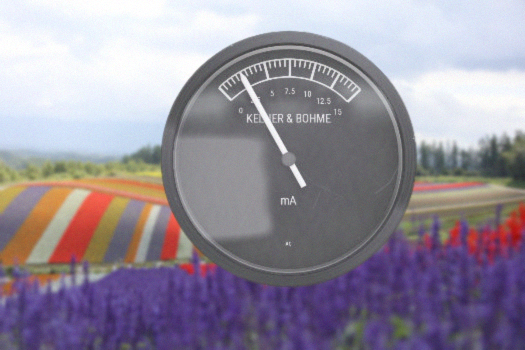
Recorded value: 2.5; mA
